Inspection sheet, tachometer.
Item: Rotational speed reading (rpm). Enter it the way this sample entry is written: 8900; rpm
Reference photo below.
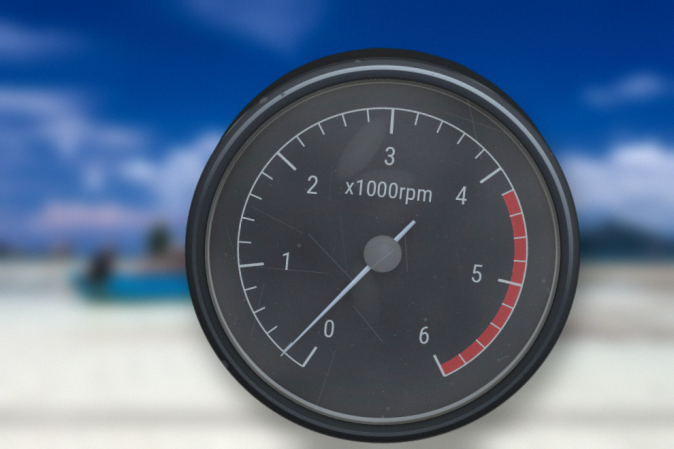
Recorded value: 200; rpm
